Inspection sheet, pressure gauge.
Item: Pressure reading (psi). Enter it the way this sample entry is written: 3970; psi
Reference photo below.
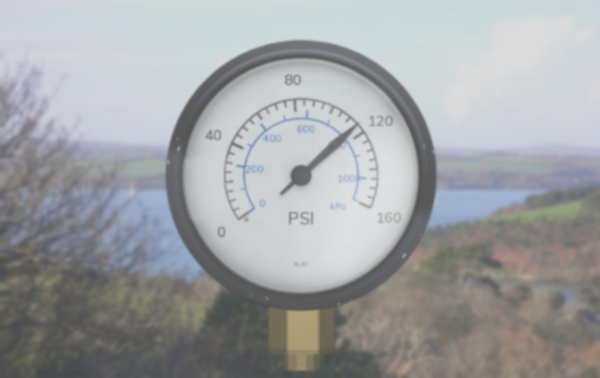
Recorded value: 115; psi
